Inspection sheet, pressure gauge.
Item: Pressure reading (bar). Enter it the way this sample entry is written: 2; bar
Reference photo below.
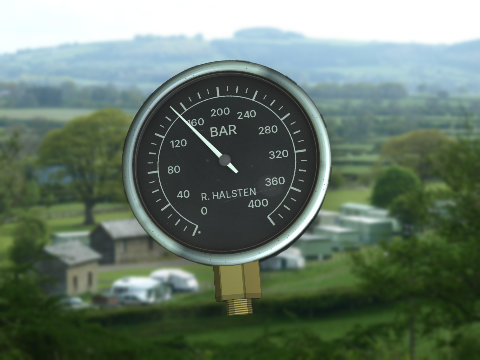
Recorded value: 150; bar
